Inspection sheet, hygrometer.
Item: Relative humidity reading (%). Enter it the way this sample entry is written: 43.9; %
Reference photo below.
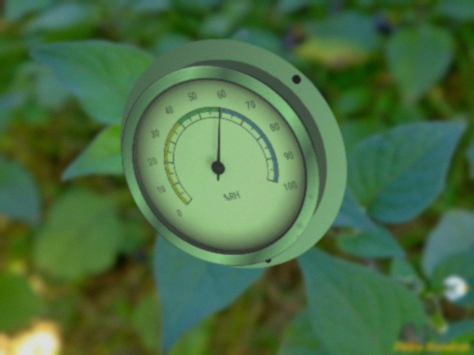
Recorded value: 60; %
